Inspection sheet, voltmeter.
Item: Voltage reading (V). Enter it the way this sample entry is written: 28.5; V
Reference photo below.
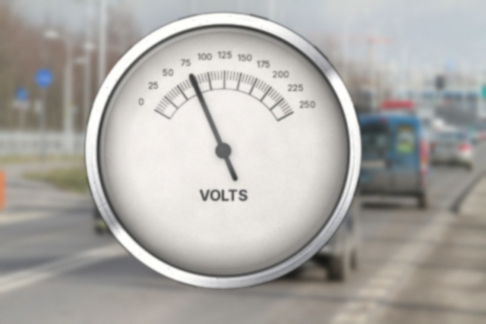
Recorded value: 75; V
